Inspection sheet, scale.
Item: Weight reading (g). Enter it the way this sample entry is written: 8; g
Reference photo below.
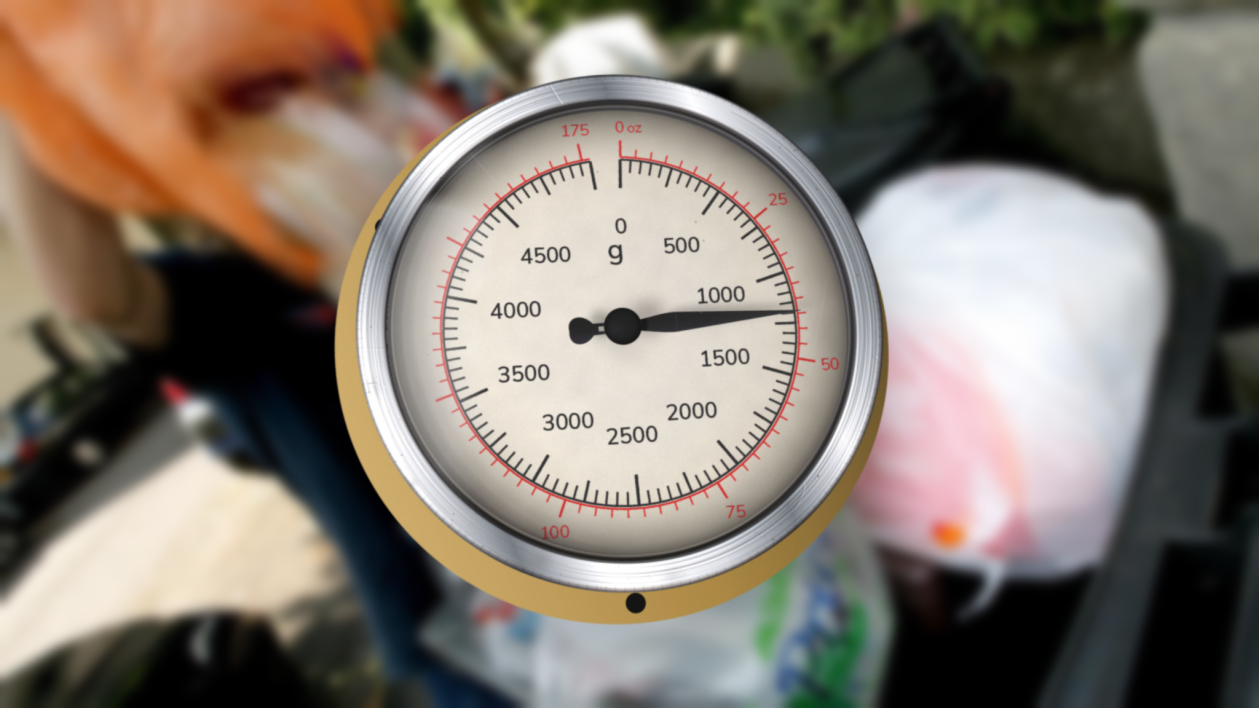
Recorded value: 1200; g
